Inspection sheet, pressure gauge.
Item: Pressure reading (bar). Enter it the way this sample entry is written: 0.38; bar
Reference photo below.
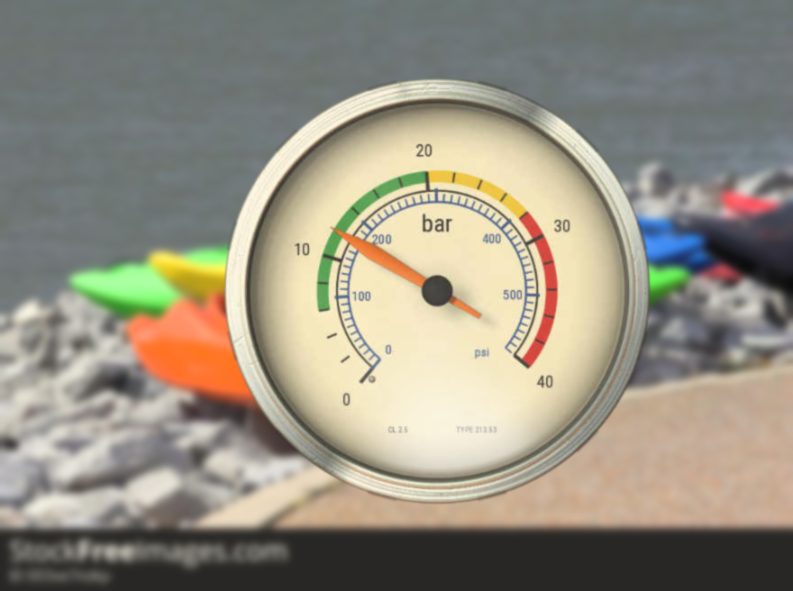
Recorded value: 12; bar
